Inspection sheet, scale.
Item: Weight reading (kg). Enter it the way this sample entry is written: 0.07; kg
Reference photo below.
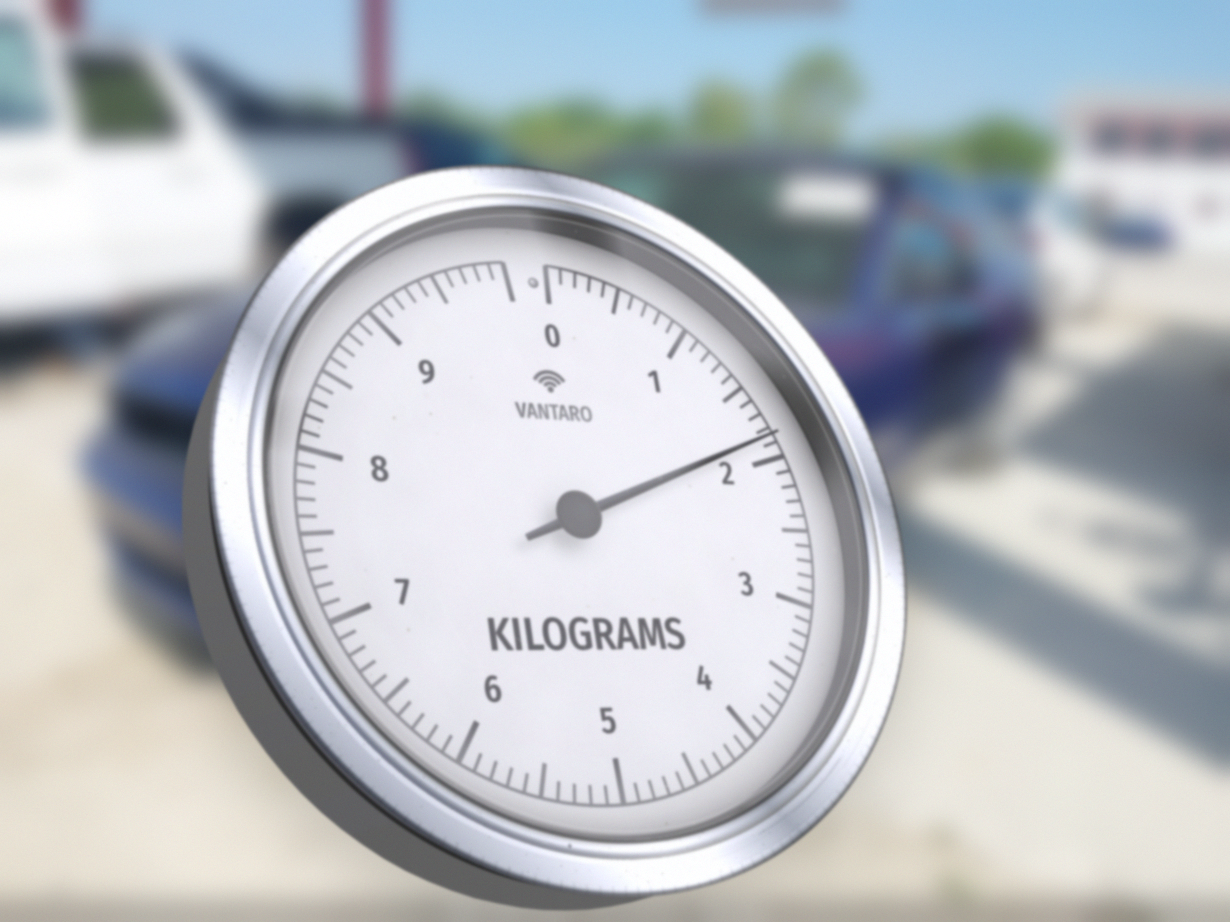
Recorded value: 1.85; kg
